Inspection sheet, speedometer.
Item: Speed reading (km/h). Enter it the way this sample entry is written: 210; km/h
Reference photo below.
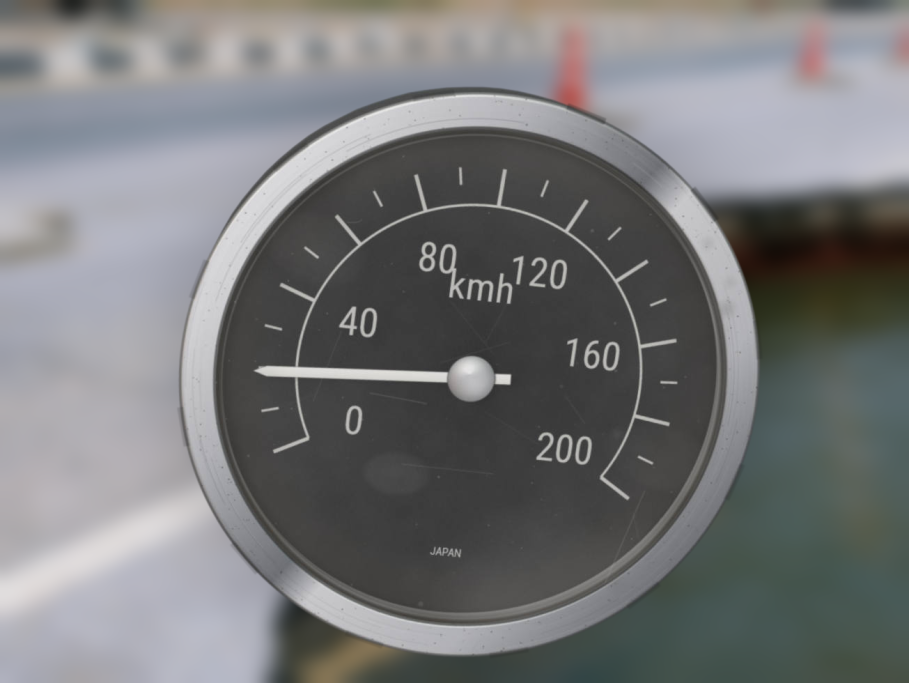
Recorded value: 20; km/h
